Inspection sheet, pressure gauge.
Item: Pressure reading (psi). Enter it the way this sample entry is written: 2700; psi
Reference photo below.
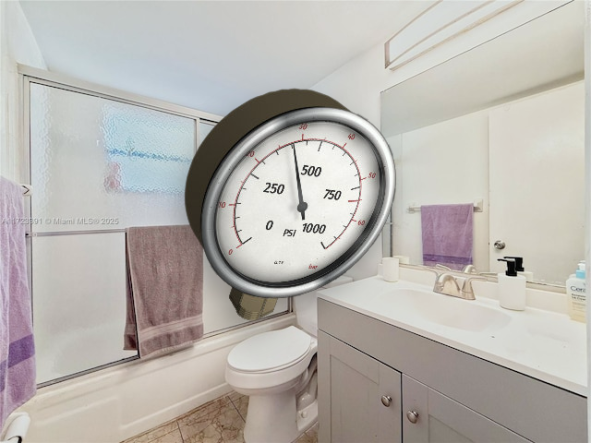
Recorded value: 400; psi
